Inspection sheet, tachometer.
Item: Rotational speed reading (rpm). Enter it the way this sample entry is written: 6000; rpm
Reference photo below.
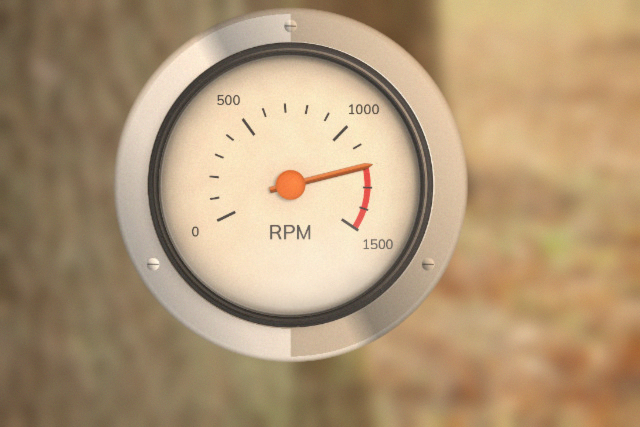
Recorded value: 1200; rpm
